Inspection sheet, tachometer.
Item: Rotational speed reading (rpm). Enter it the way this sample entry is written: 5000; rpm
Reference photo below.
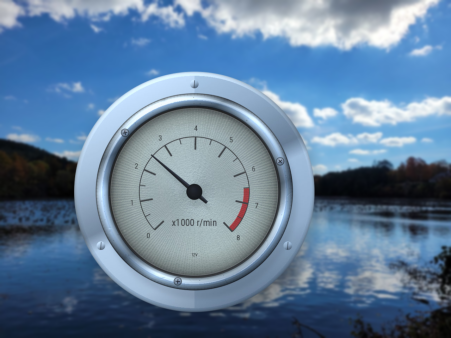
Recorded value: 2500; rpm
